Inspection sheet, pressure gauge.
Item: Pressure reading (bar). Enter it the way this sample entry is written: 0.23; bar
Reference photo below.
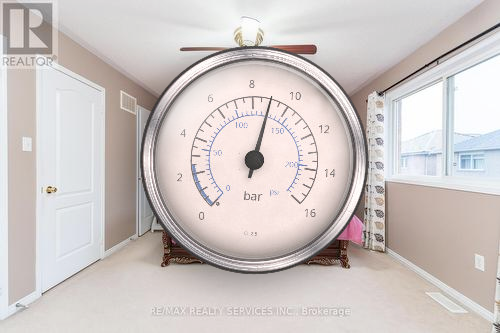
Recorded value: 9; bar
